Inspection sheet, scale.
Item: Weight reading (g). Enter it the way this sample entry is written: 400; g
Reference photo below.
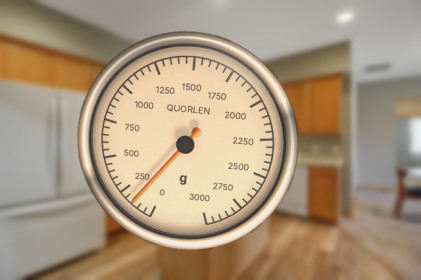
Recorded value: 150; g
